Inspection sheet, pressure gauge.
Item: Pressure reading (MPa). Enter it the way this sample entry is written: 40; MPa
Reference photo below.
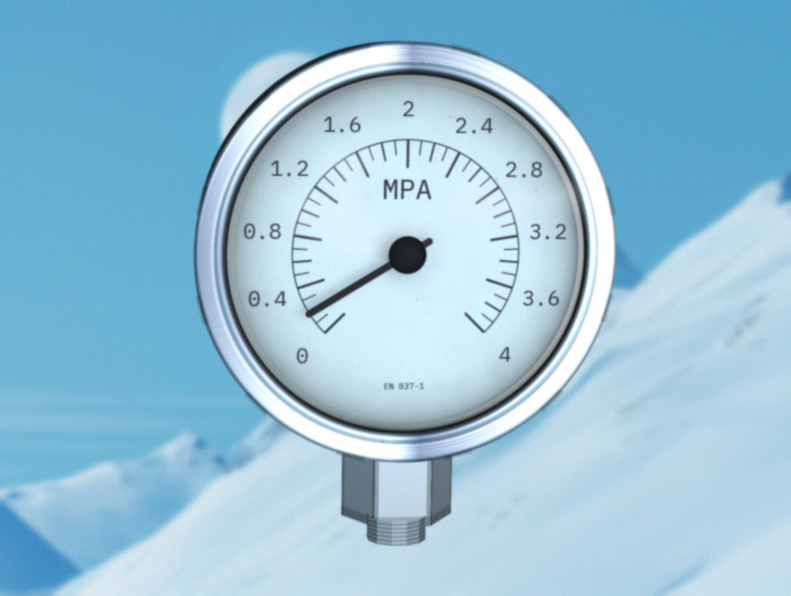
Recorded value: 0.2; MPa
